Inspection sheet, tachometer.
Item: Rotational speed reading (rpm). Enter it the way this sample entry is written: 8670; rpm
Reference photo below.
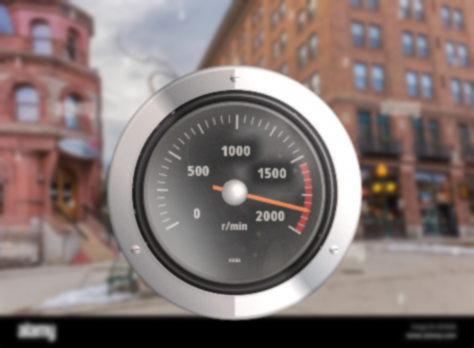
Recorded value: 1850; rpm
